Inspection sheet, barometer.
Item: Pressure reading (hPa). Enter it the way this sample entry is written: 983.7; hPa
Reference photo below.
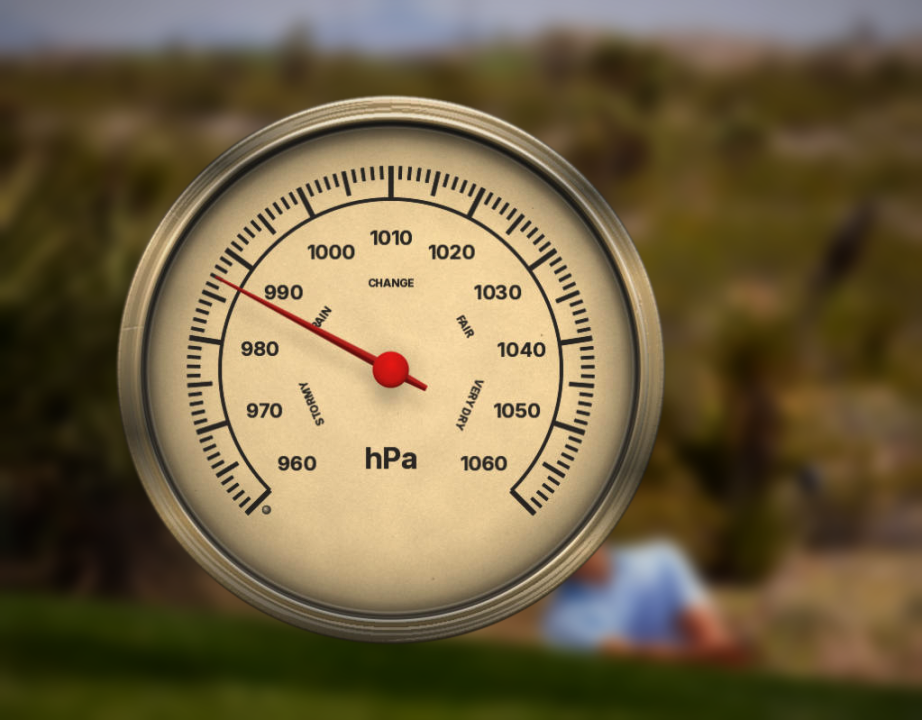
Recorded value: 987; hPa
